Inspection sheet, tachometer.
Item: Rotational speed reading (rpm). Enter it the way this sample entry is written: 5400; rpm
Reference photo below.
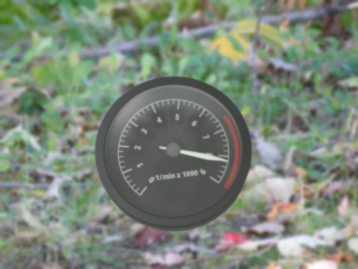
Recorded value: 8200; rpm
